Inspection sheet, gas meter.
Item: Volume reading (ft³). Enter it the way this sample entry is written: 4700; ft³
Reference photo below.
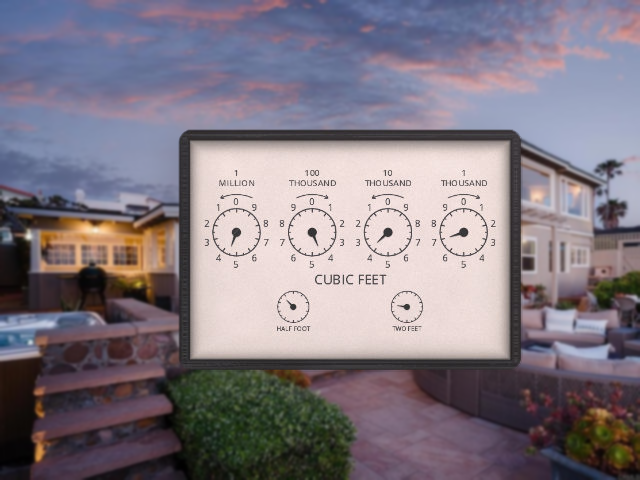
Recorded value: 443700; ft³
